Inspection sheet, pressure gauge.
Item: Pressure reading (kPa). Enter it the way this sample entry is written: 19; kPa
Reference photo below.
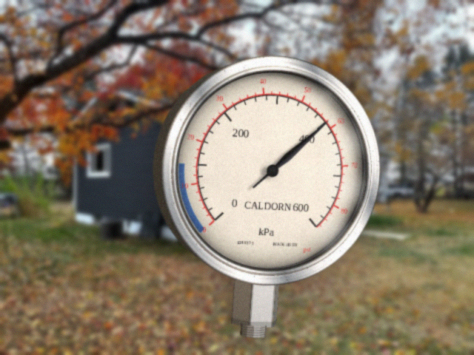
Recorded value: 400; kPa
